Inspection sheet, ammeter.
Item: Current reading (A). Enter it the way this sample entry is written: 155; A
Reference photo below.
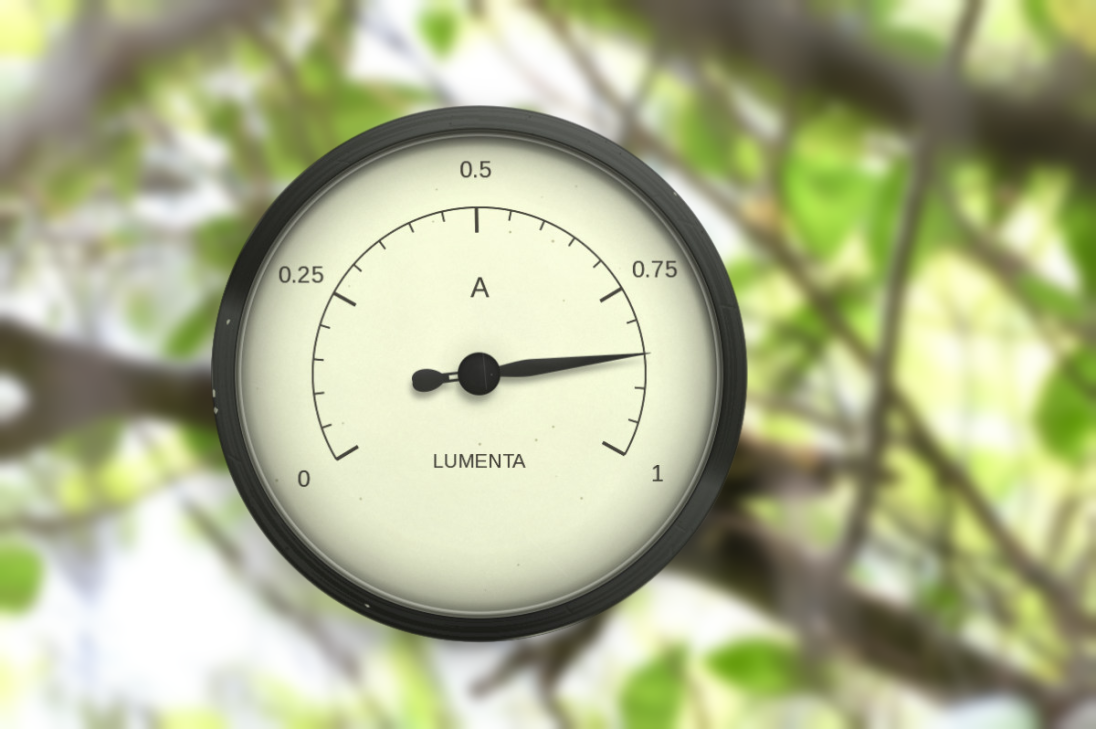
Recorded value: 0.85; A
